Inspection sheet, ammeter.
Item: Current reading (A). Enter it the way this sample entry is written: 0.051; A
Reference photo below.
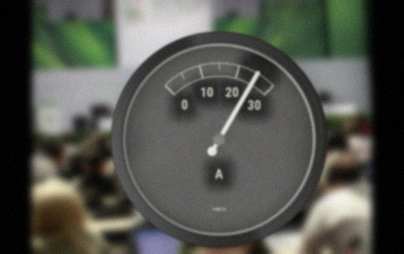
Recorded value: 25; A
